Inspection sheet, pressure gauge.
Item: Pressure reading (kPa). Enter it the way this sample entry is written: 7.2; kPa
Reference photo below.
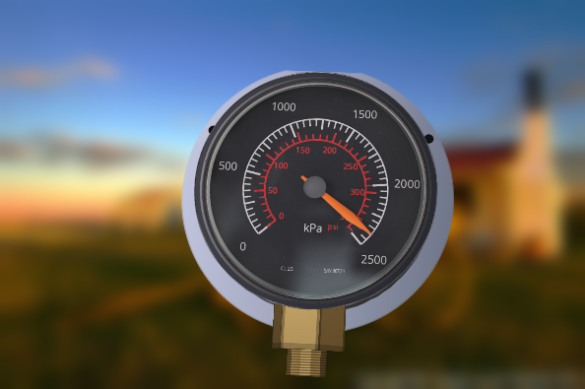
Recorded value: 2400; kPa
